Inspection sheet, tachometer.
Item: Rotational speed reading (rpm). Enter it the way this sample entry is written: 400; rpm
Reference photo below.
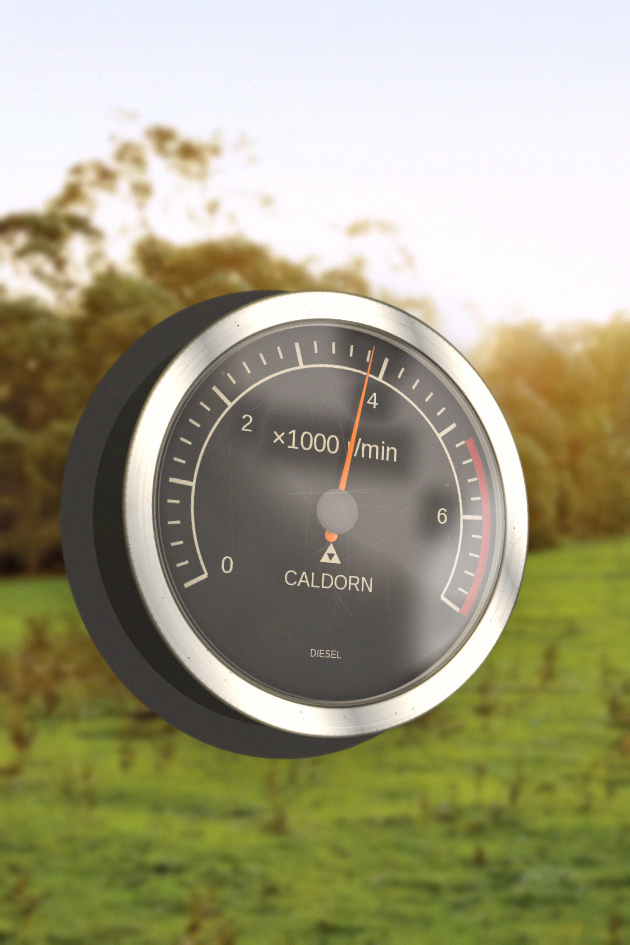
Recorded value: 3800; rpm
